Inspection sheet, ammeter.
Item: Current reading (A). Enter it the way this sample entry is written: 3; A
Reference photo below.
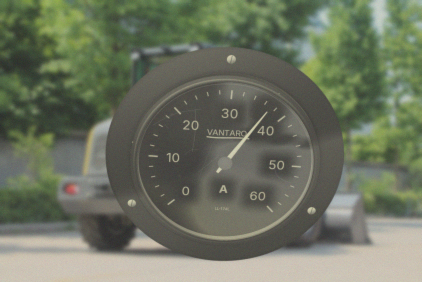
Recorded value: 37; A
